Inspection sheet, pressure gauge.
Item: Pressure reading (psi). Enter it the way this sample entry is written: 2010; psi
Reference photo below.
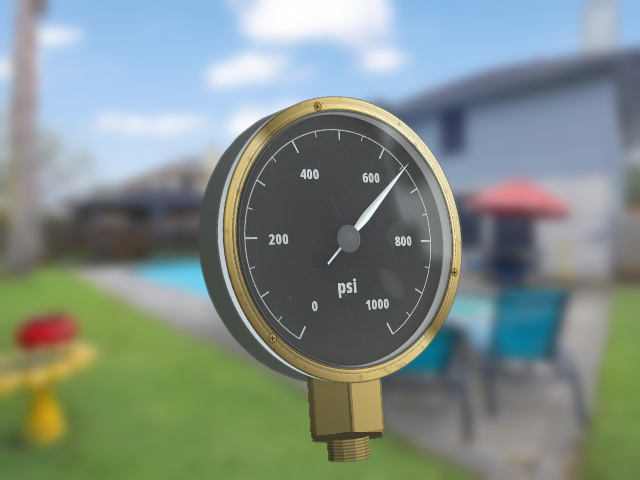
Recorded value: 650; psi
